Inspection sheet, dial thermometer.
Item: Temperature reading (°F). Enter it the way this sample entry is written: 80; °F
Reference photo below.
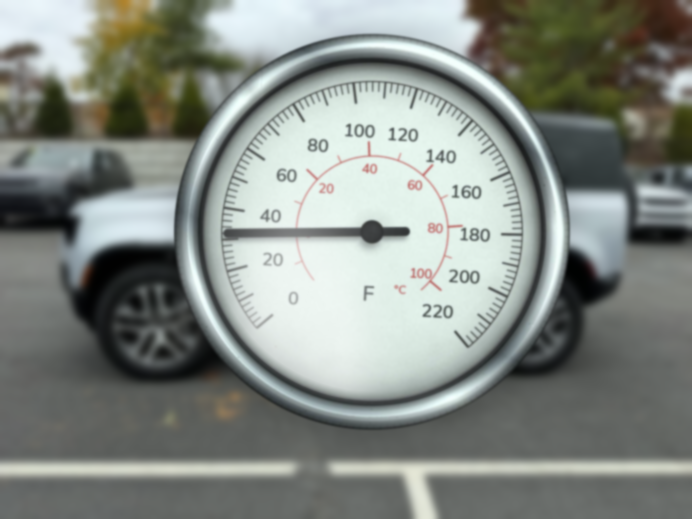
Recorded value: 32; °F
